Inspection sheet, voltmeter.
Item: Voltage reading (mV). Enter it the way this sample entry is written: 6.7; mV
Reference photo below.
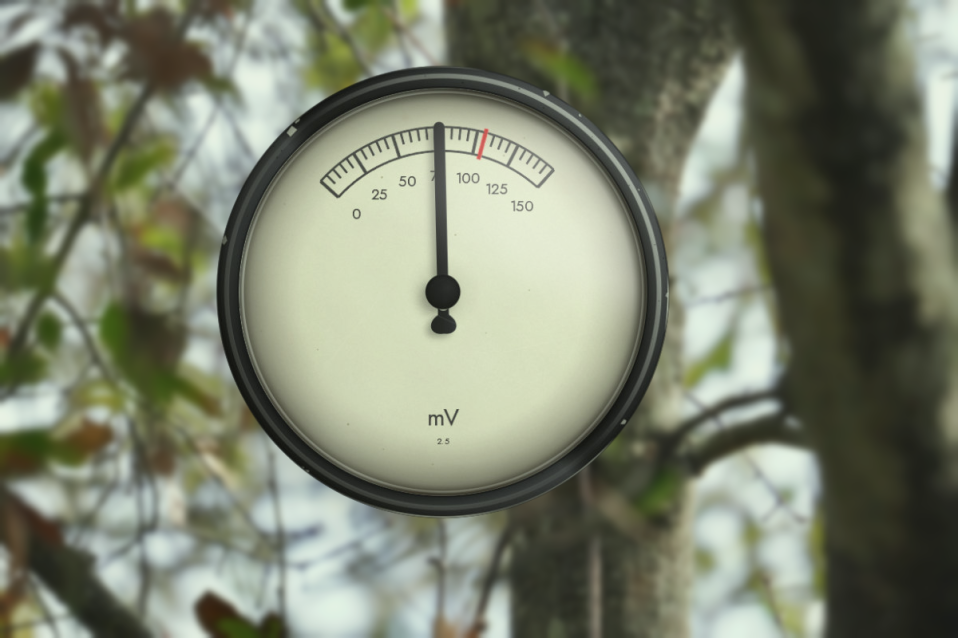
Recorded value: 77.5; mV
